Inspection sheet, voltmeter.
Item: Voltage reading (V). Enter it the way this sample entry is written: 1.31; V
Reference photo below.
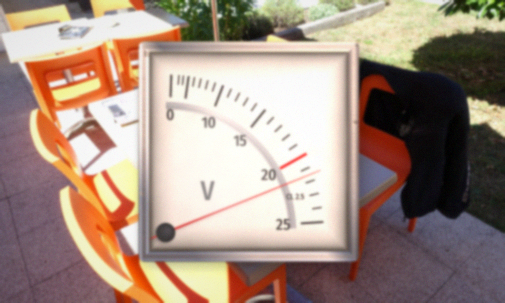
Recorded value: 21.5; V
